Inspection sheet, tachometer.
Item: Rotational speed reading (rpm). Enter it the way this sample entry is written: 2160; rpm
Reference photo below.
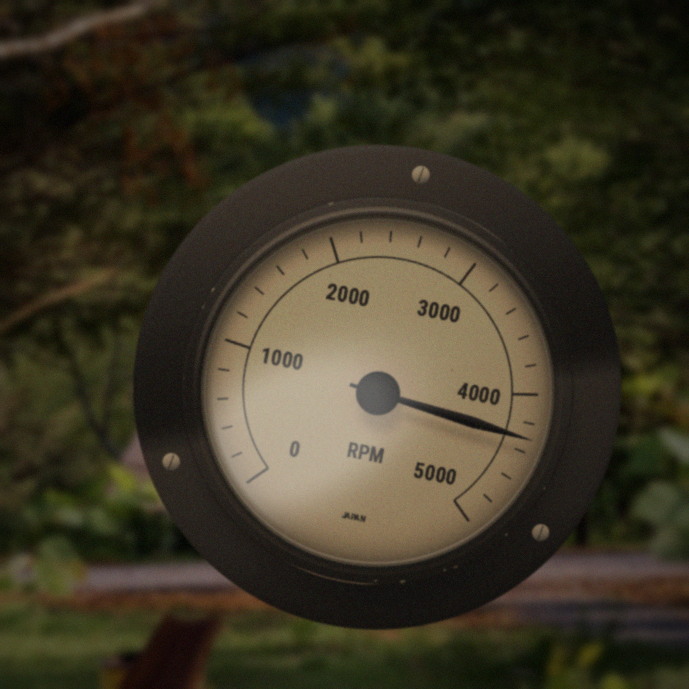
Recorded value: 4300; rpm
